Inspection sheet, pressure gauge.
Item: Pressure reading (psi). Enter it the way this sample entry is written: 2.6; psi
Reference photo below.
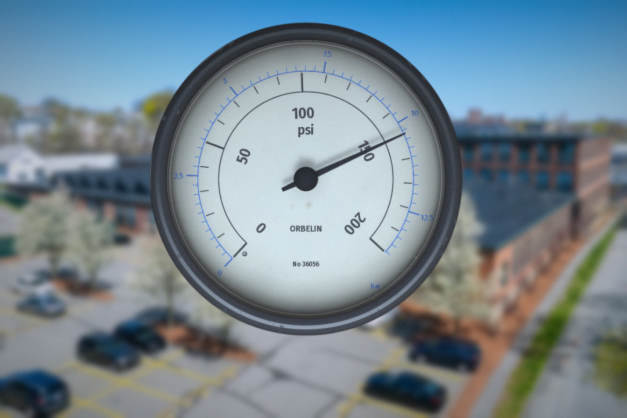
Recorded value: 150; psi
